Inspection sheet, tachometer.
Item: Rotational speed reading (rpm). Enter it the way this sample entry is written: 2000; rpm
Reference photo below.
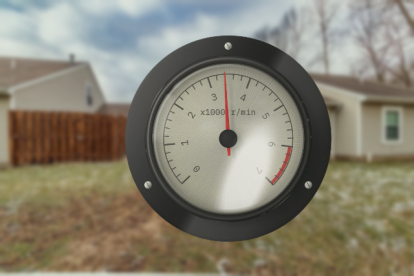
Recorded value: 3400; rpm
